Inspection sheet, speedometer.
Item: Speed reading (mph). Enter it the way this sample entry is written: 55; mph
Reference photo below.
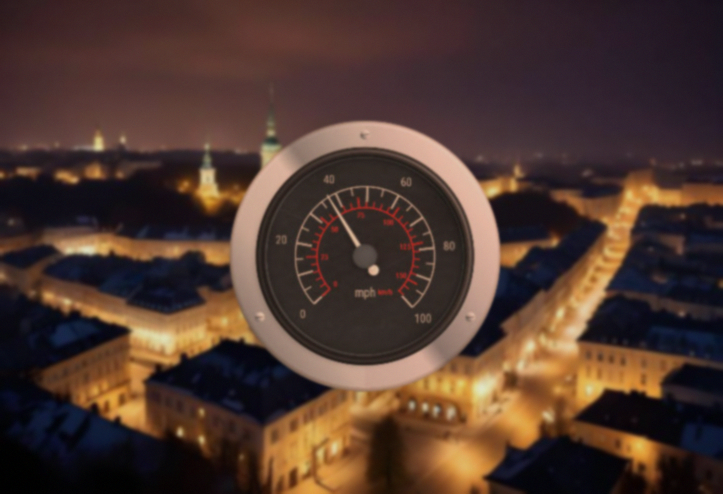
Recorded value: 37.5; mph
